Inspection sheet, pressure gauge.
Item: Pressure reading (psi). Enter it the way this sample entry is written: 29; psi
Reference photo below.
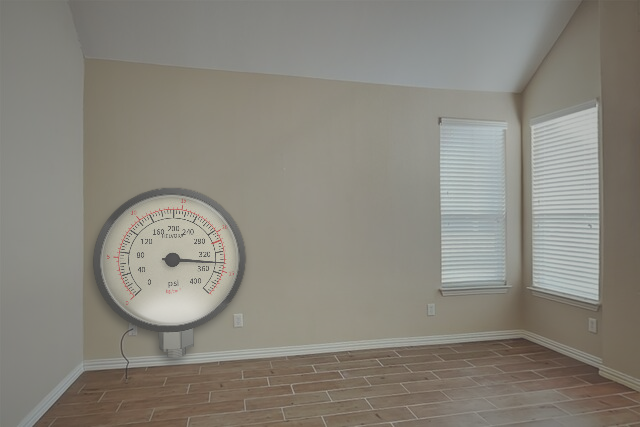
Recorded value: 340; psi
